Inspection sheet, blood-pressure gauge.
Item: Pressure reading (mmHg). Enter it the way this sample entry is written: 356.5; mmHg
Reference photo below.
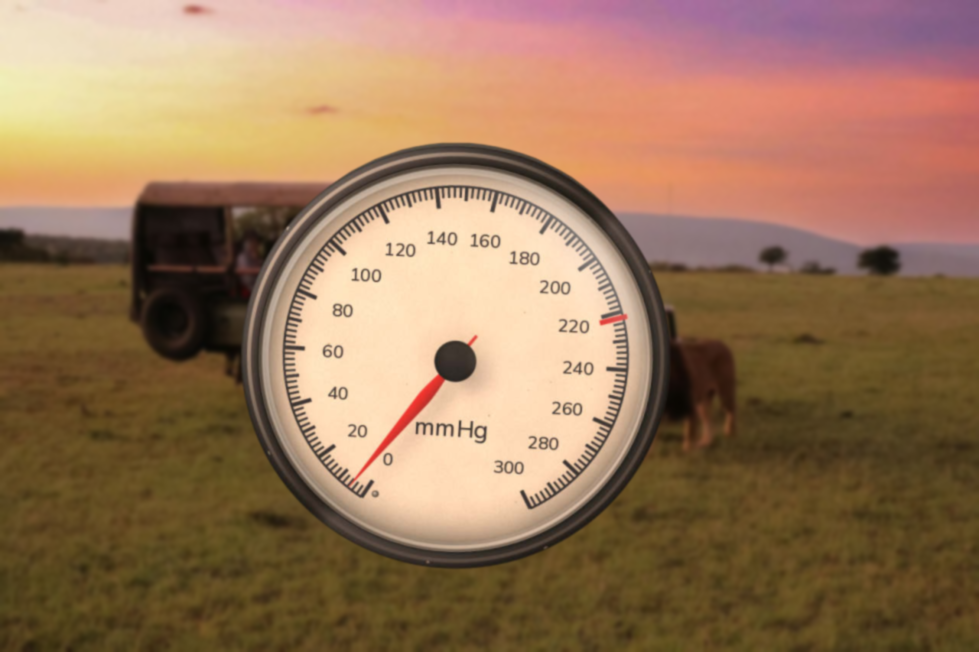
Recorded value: 6; mmHg
